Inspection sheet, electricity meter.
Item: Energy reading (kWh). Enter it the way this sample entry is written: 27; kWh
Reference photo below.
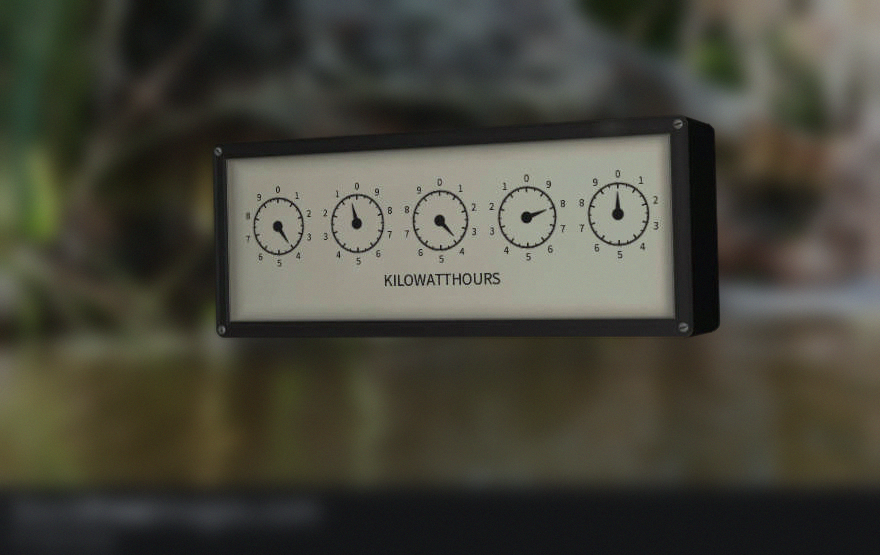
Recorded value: 40380; kWh
